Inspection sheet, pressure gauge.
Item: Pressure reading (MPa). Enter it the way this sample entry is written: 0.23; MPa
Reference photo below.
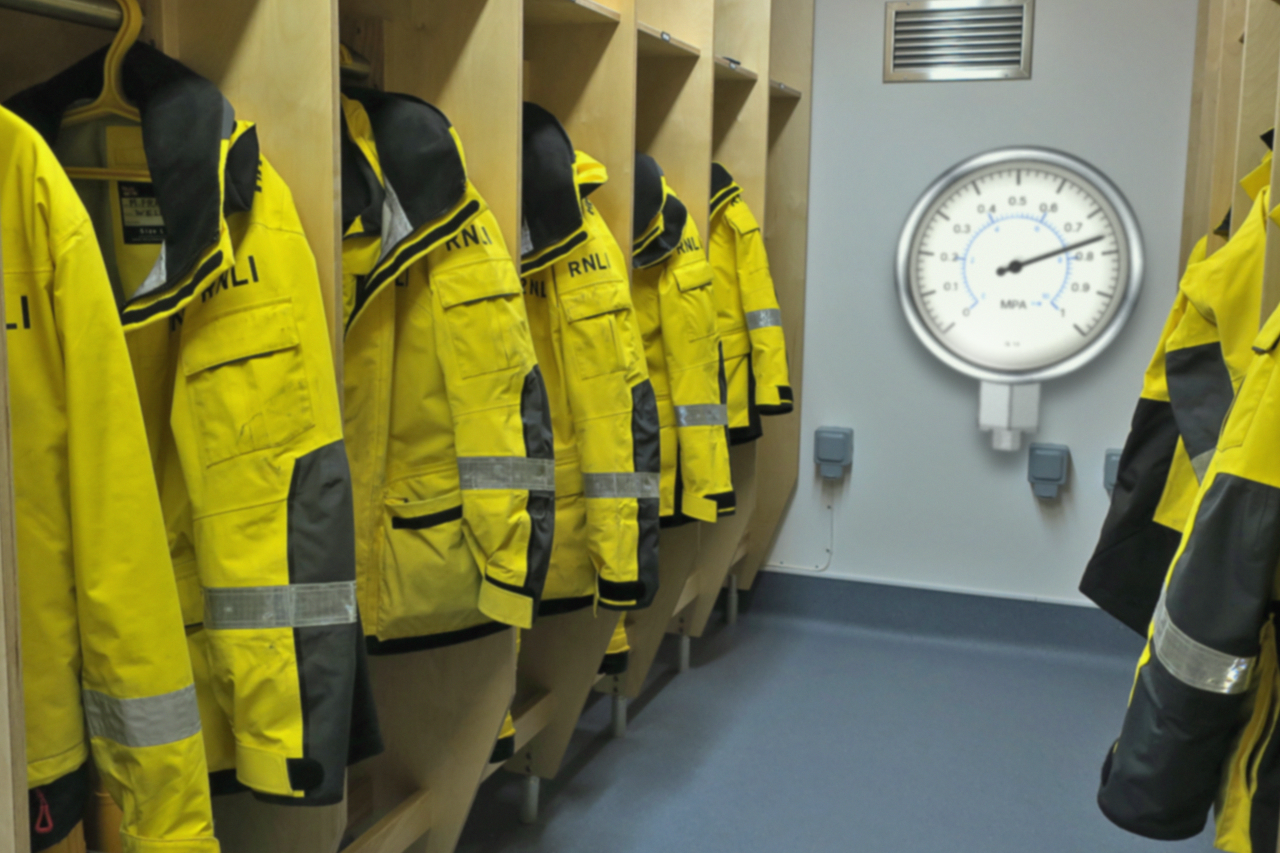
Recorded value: 0.76; MPa
